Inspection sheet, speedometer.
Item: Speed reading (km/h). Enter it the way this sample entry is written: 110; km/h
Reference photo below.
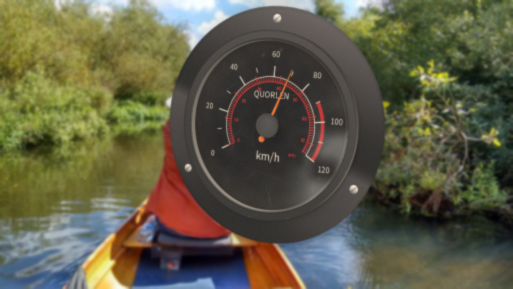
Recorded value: 70; km/h
